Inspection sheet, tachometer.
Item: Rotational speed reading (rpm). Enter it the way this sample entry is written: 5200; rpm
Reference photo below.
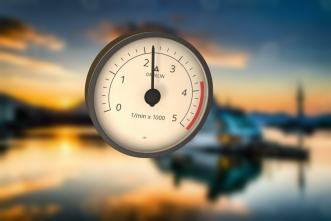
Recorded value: 2200; rpm
